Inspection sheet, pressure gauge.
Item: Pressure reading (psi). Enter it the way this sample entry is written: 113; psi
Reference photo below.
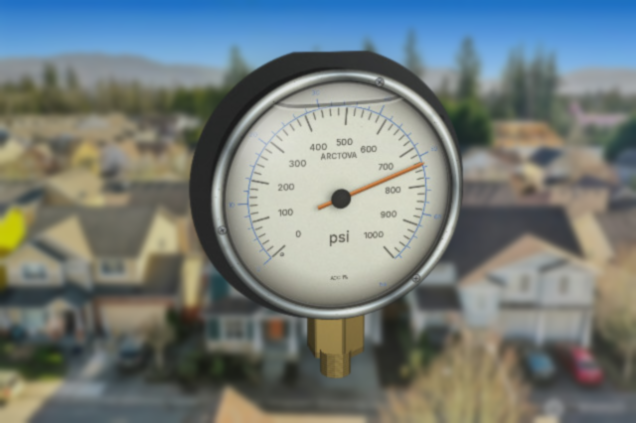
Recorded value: 740; psi
